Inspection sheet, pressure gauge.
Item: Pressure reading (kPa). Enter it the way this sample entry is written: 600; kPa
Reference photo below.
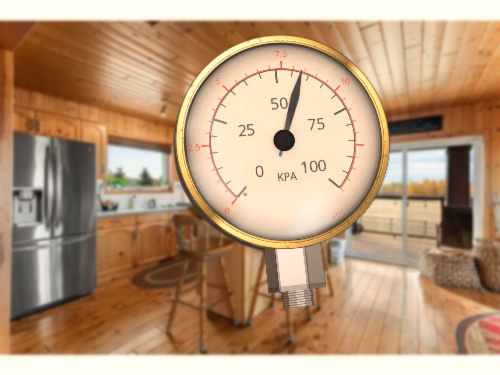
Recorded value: 57.5; kPa
